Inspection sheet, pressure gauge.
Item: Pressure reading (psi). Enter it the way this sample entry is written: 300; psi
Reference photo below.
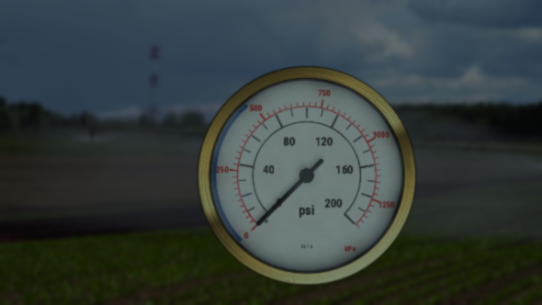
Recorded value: 0; psi
